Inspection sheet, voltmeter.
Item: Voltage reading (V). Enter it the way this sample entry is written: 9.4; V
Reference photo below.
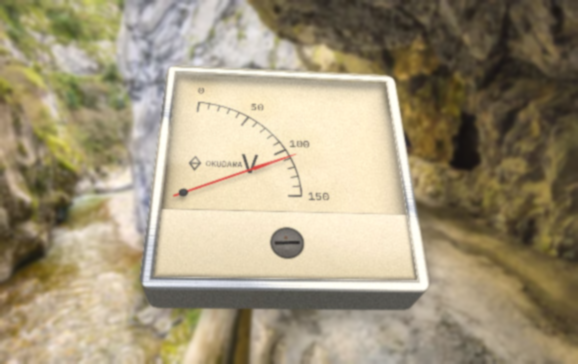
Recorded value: 110; V
